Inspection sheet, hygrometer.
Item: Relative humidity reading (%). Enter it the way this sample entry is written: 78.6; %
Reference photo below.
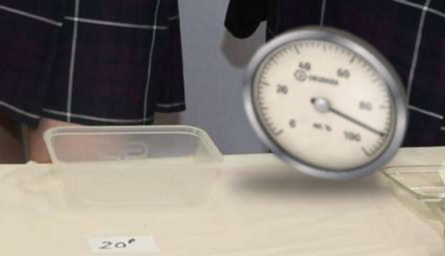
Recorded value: 90; %
